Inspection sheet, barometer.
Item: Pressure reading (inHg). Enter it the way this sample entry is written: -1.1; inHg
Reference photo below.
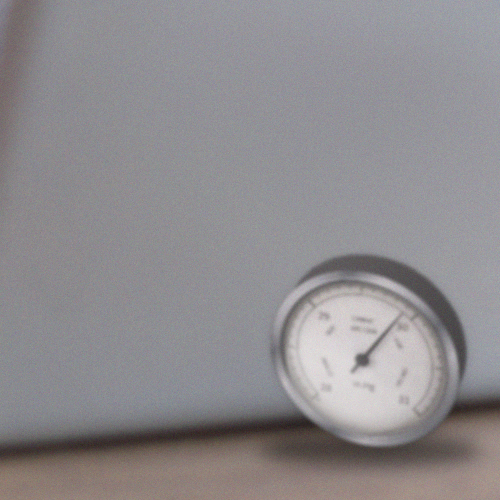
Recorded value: 29.9; inHg
